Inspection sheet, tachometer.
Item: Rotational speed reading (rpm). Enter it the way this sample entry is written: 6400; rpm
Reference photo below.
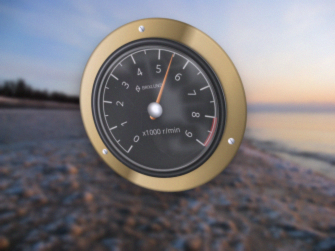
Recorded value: 5500; rpm
